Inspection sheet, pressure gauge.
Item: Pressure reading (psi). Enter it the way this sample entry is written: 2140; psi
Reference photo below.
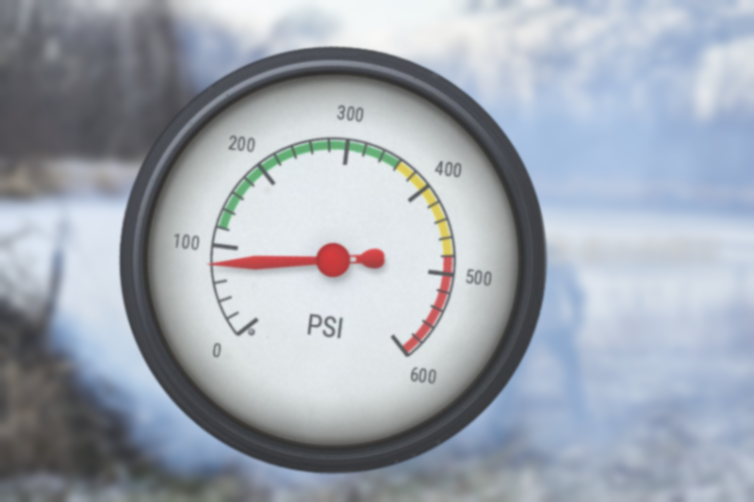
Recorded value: 80; psi
